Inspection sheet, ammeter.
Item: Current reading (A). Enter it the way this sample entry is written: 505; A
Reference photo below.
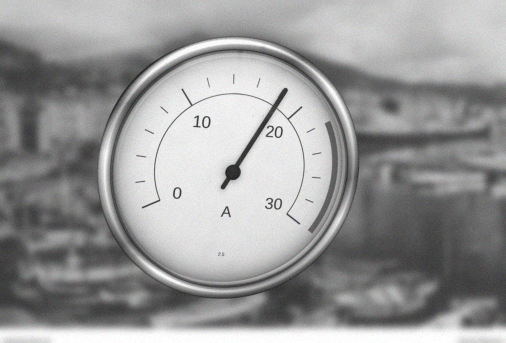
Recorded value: 18; A
